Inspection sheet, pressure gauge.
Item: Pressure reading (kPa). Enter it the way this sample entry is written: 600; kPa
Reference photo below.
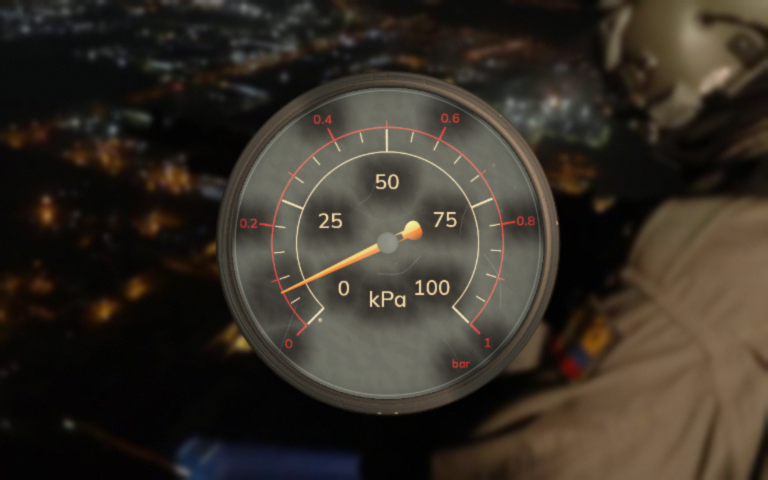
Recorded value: 7.5; kPa
